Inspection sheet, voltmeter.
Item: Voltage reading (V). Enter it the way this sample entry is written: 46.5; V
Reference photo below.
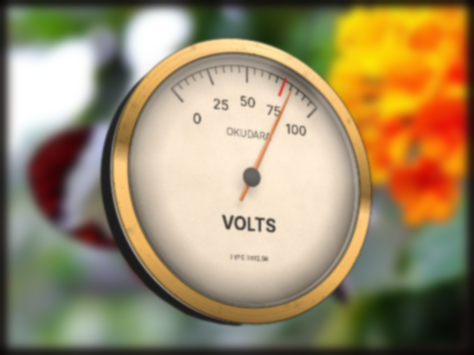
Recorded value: 80; V
